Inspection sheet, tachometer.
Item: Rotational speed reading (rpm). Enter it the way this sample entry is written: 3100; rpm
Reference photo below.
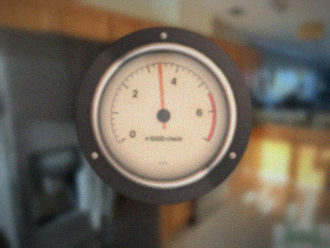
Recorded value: 3400; rpm
